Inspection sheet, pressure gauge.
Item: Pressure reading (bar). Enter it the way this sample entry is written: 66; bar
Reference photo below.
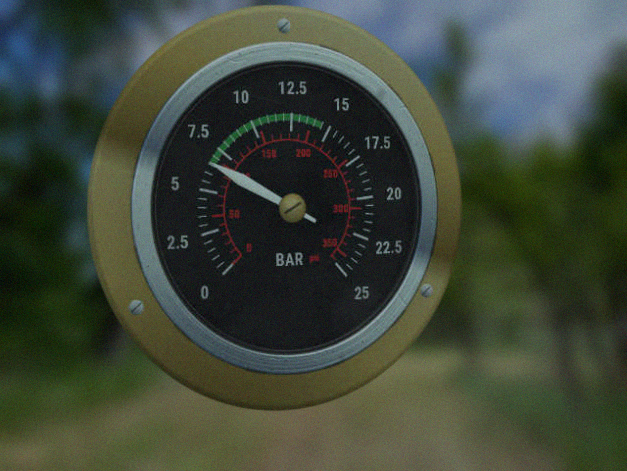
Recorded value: 6.5; bar
